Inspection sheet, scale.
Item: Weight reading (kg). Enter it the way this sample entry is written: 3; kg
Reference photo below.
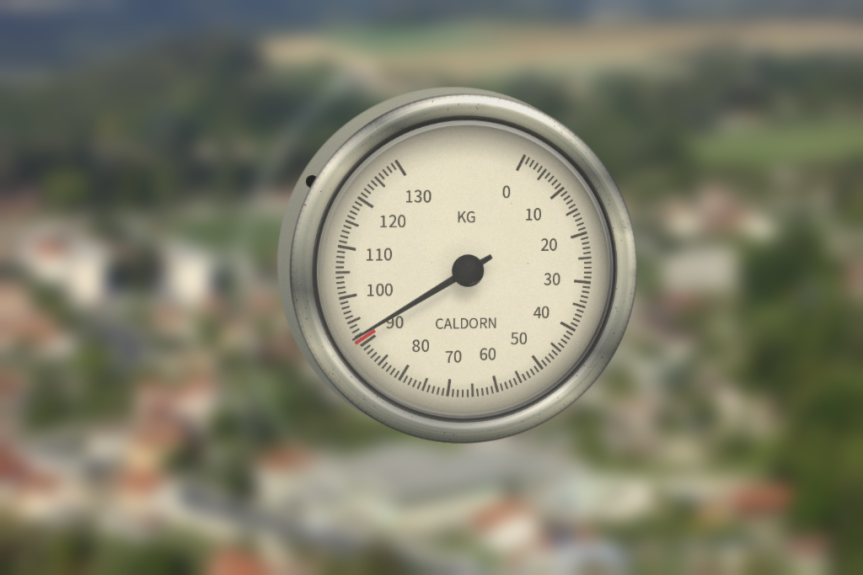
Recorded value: 92; kg
